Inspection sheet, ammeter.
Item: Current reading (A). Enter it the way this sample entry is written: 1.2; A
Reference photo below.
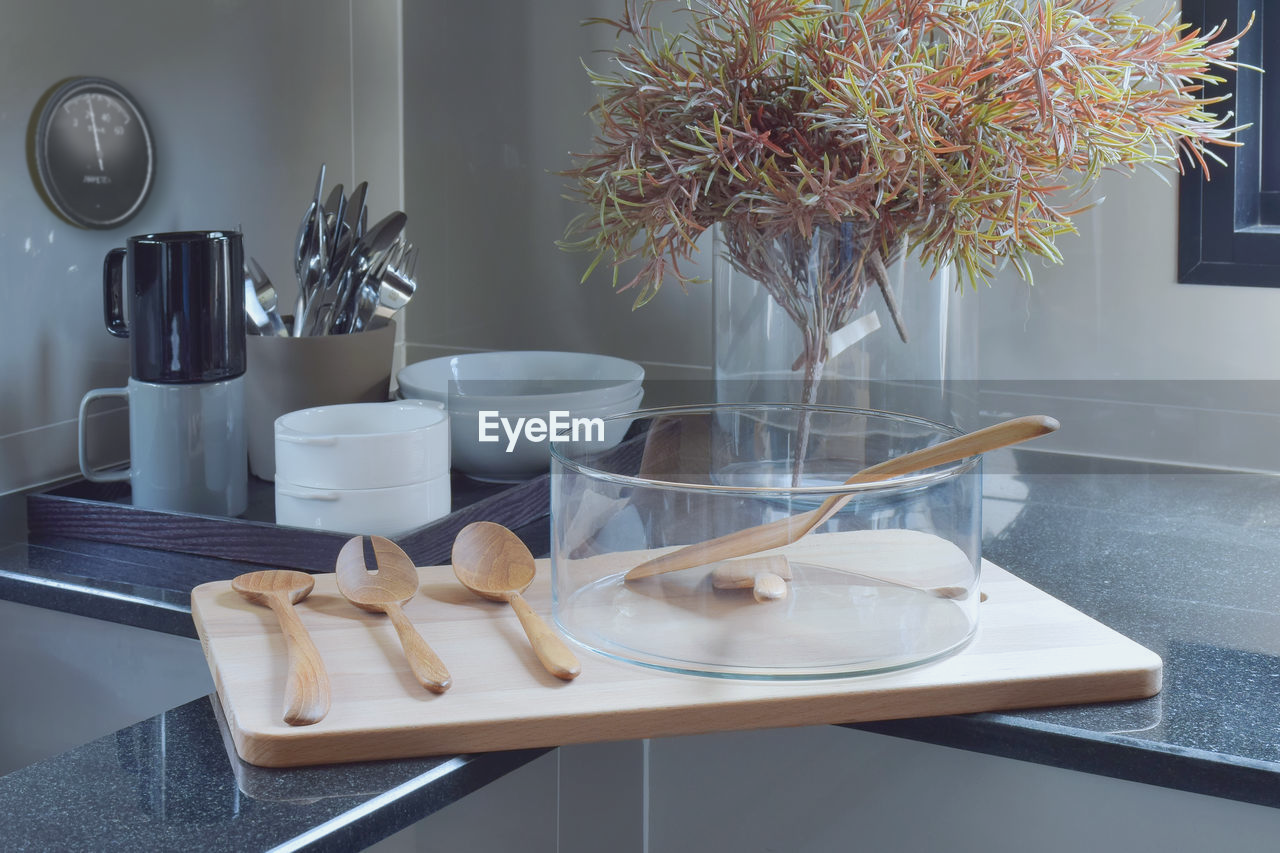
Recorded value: 20; A
